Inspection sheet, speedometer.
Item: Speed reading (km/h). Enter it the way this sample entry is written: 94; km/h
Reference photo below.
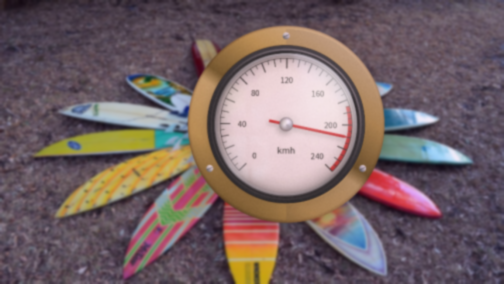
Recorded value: 210; km/h
